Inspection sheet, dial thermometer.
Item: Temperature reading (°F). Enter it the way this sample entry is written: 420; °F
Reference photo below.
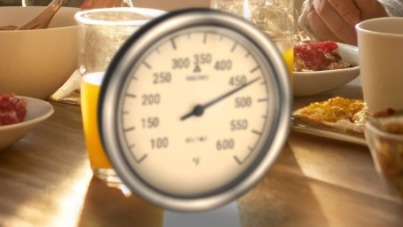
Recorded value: 462.5; °F
